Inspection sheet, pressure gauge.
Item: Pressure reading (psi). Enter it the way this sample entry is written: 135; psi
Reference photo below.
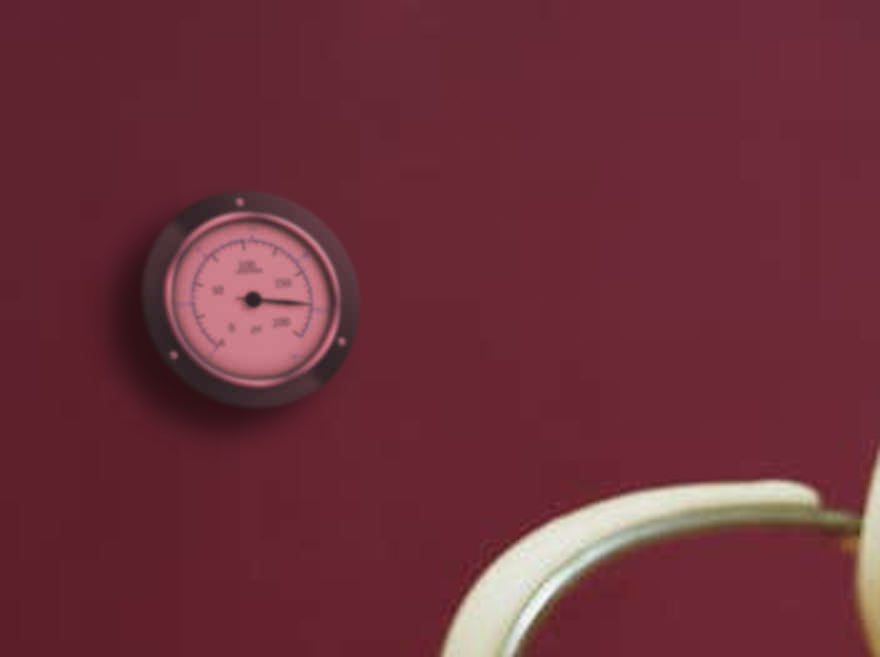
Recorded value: 175; psi
